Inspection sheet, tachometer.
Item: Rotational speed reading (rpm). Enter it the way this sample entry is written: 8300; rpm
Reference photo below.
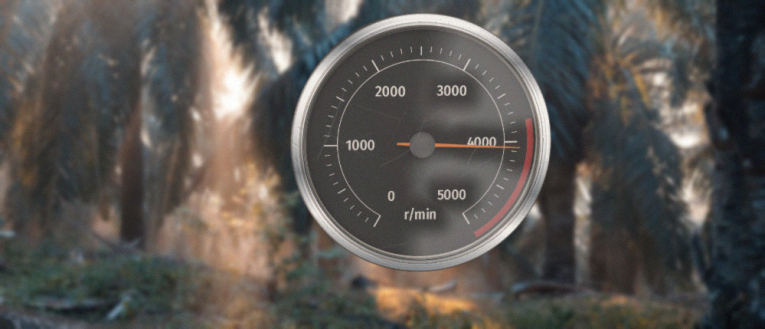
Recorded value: 4050; rpm
